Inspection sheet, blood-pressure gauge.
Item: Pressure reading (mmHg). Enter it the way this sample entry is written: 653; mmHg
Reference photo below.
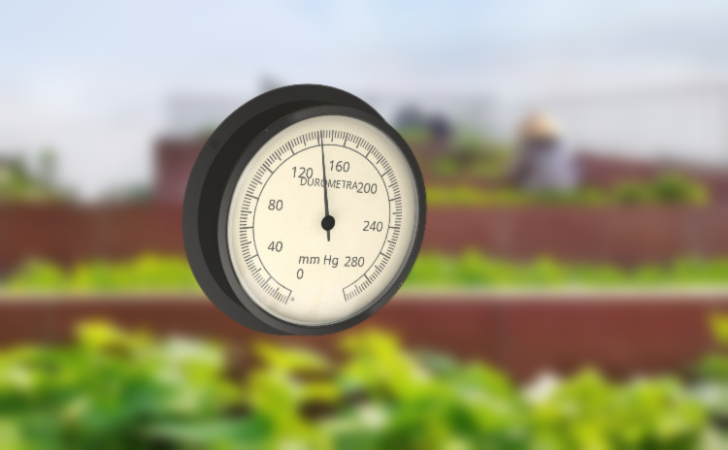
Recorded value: 140; mmHg
